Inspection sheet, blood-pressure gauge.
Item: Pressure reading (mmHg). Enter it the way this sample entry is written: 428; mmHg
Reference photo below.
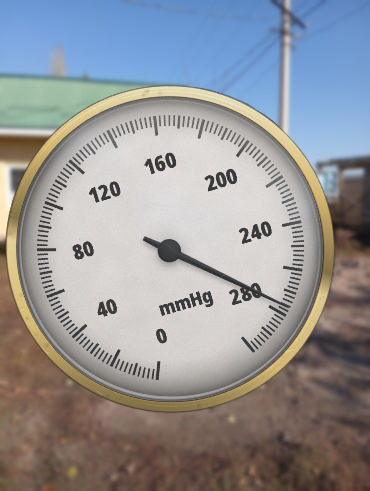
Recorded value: 276; mmHg
